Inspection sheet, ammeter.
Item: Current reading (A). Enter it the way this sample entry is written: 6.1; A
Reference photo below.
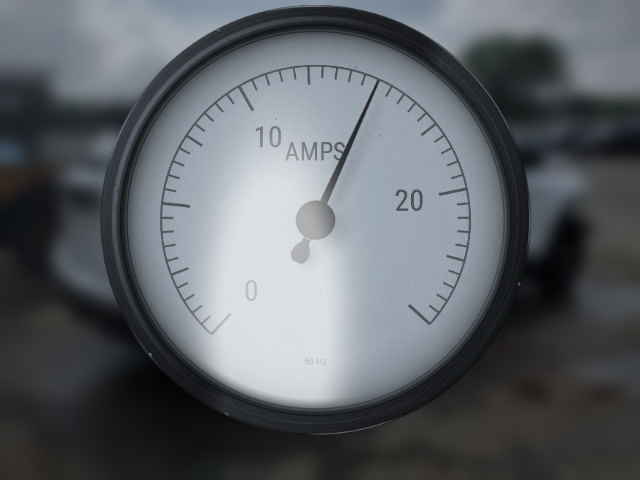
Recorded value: 15; A
